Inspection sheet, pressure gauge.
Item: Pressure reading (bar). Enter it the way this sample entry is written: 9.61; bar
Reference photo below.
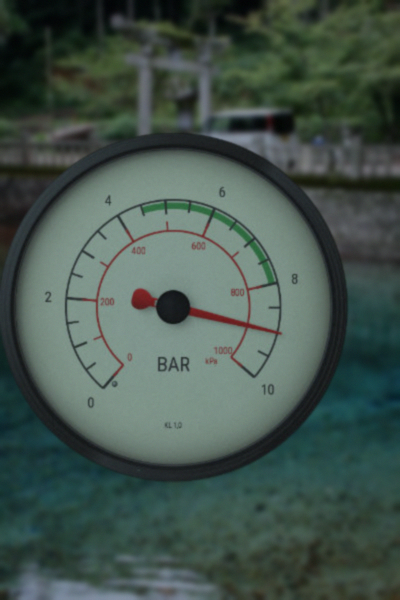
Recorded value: 9; bar
